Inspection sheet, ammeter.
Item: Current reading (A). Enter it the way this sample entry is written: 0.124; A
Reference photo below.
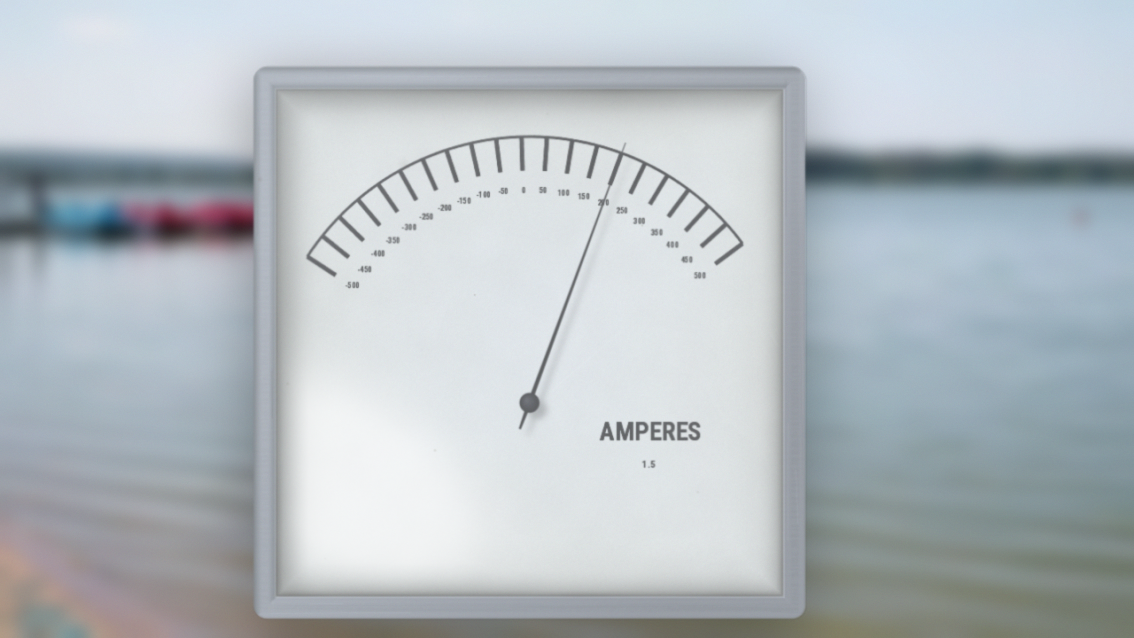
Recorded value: 200; A
